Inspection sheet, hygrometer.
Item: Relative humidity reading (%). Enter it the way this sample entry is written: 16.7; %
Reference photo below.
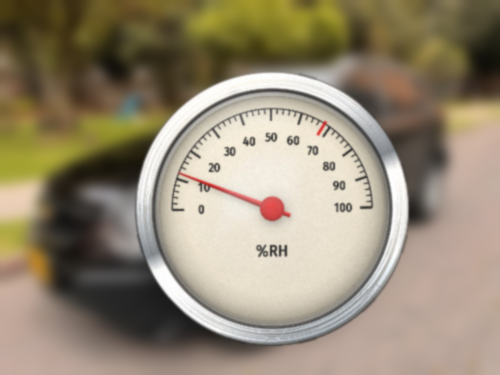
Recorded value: 12; %
